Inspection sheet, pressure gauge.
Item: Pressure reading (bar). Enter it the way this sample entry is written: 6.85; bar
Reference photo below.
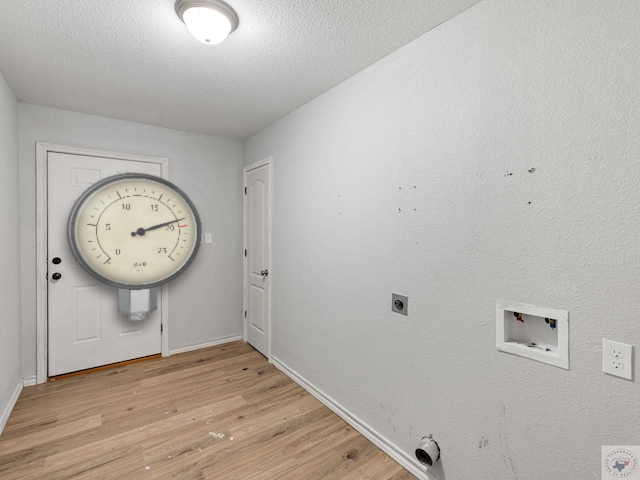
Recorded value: 19; bar
